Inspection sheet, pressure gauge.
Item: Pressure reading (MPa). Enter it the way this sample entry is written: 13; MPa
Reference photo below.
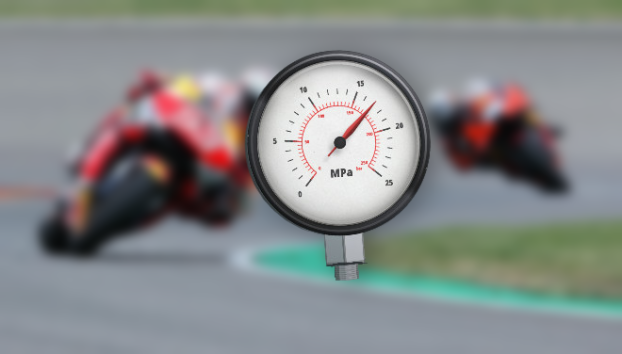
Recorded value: 17; MPa
